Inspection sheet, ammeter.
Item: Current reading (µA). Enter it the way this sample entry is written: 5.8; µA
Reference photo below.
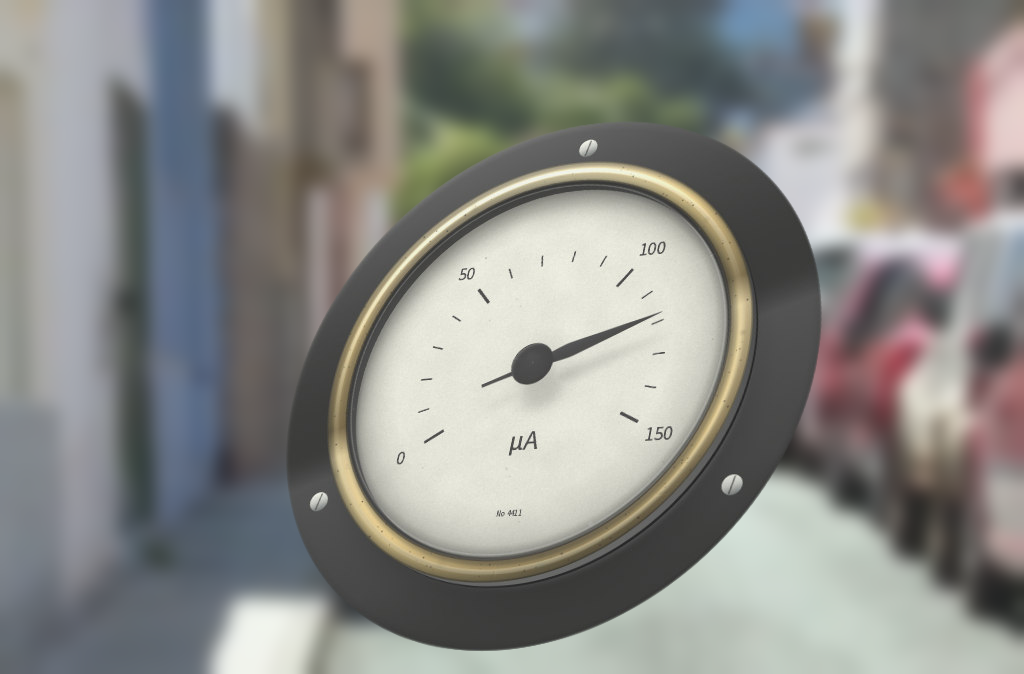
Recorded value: 120; µA
